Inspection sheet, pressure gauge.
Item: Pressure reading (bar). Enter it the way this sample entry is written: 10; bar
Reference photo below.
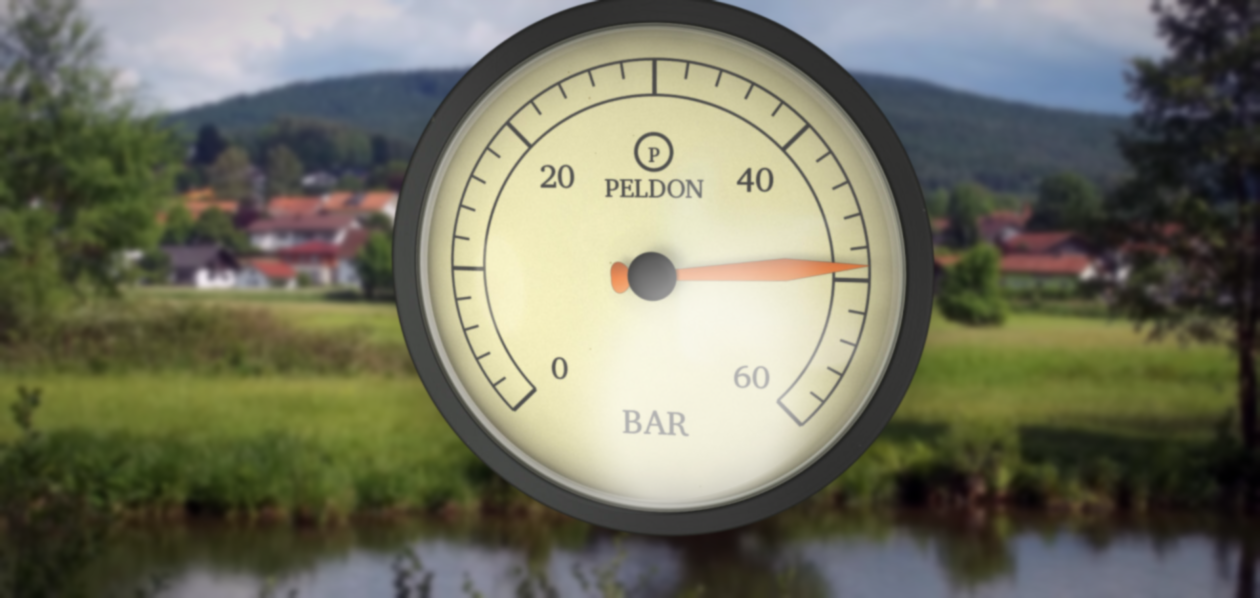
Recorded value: 49; bar
